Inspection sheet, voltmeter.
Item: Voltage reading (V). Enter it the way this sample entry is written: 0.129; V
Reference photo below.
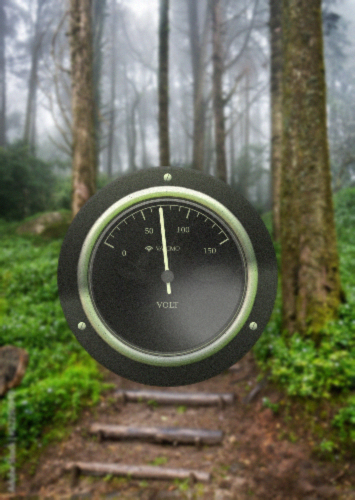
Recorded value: 70; V
